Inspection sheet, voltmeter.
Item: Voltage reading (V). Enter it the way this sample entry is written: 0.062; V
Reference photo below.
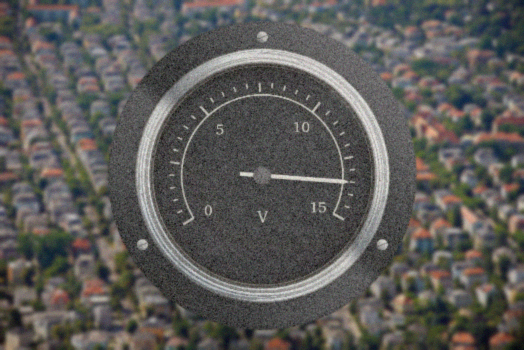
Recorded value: 13.5; V
